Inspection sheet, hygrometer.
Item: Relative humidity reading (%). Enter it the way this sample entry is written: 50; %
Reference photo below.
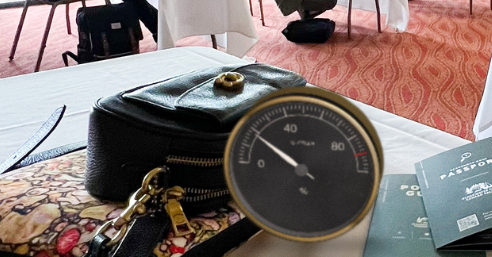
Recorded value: 20; %
